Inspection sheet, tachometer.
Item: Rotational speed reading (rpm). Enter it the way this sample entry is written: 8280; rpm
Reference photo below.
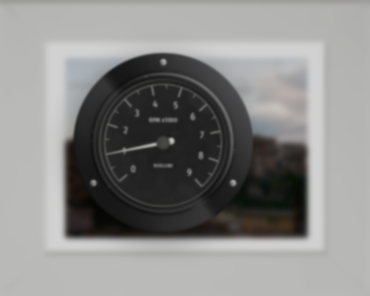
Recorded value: 1000; rpm
